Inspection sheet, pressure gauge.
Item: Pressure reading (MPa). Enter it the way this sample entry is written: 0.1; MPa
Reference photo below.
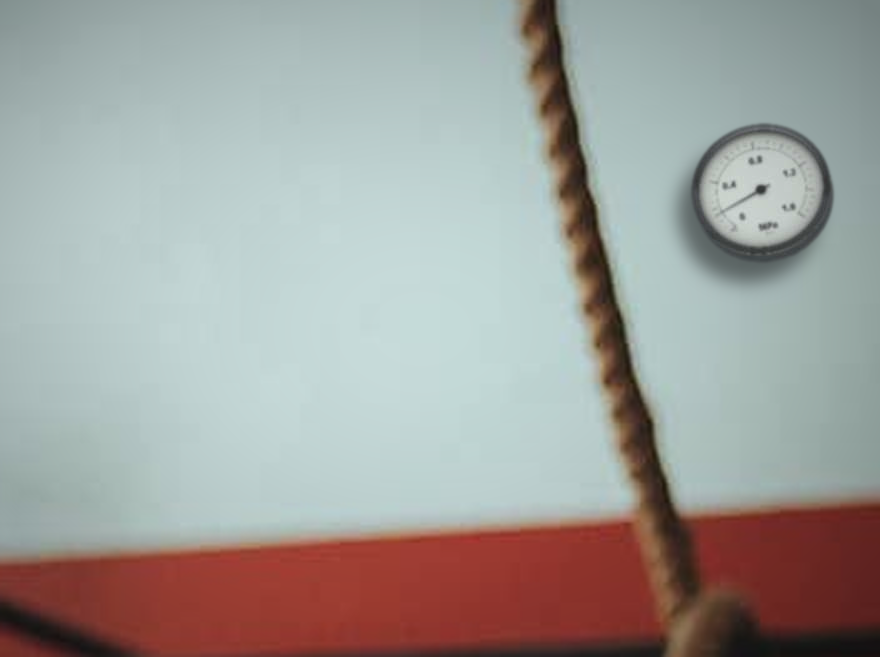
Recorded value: 0.15; MPa
